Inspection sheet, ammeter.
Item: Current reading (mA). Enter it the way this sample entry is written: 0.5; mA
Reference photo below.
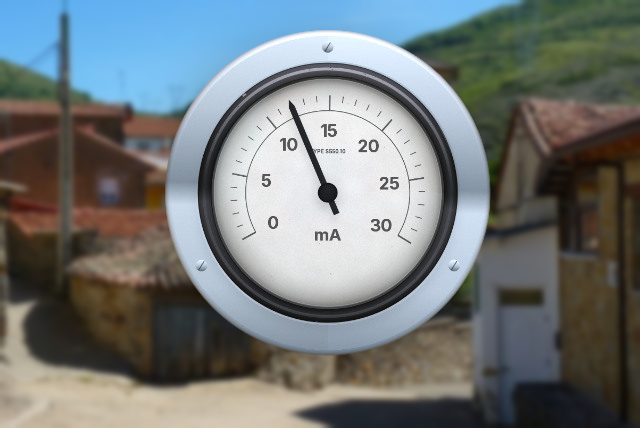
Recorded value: 12; mA
